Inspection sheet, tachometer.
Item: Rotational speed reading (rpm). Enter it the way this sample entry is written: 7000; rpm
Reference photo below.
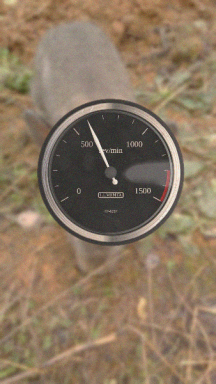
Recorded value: 600; rpm
